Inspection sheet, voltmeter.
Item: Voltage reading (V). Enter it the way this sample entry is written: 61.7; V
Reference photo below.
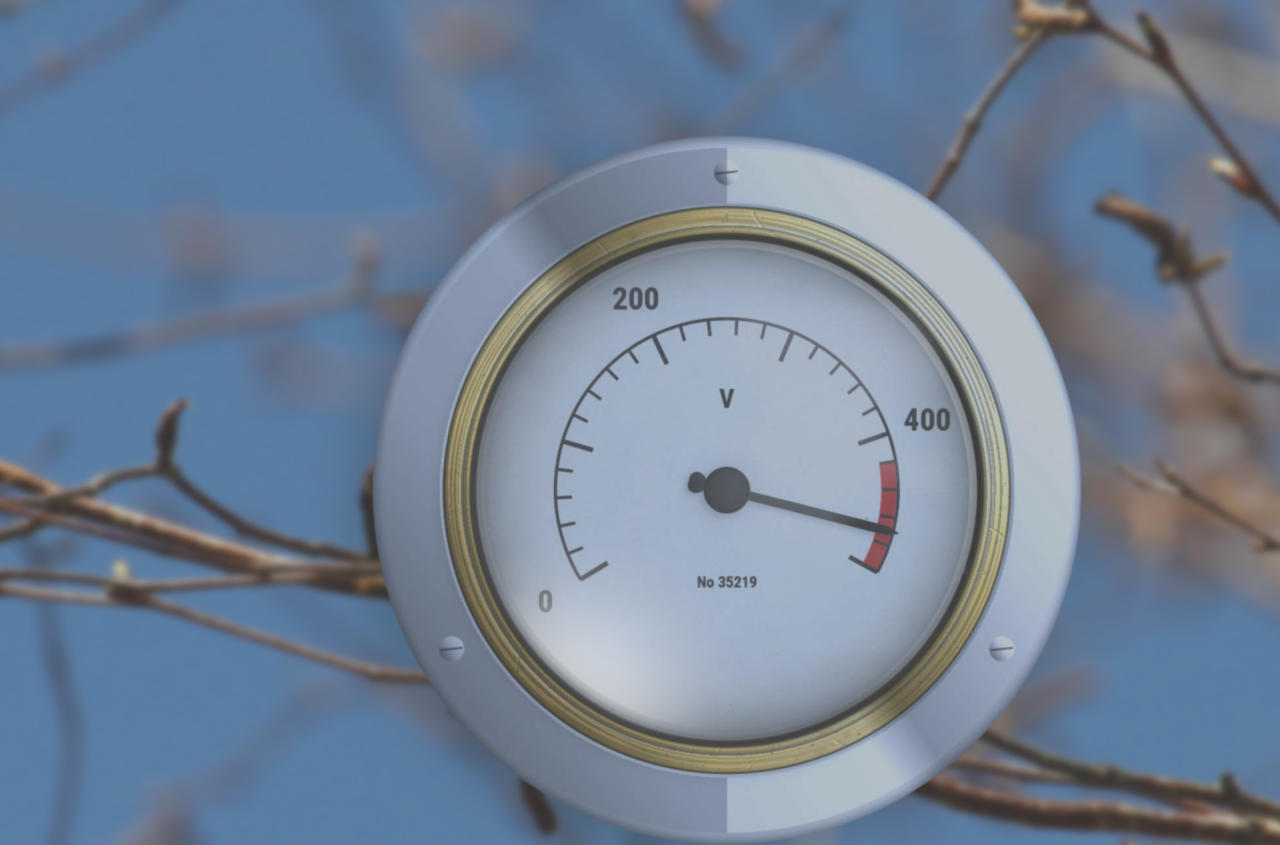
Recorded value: 470; V
